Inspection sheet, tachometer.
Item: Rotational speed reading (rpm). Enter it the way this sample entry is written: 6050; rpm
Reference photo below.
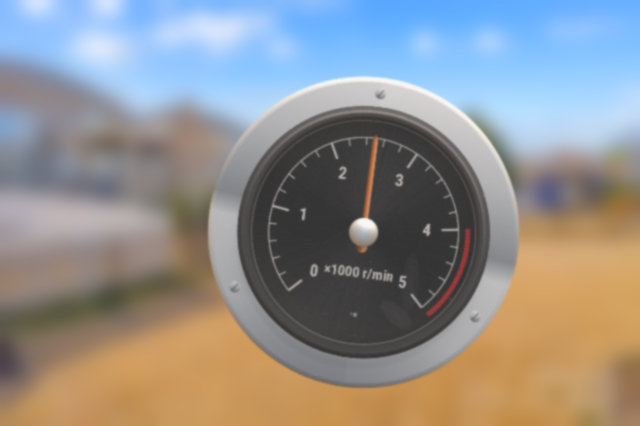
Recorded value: 2500; rpm
